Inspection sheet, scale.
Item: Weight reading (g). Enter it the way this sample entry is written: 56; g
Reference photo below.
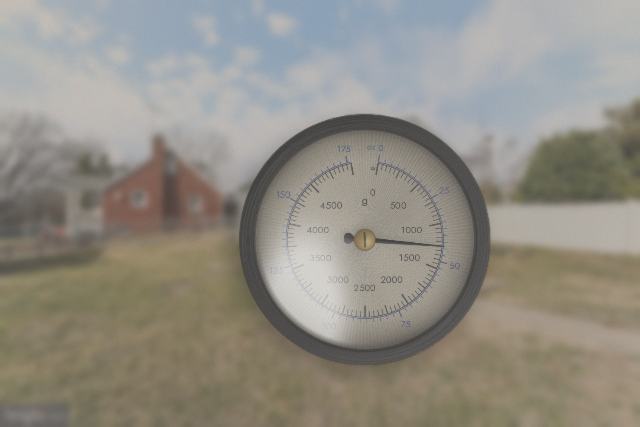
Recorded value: 1250; g
